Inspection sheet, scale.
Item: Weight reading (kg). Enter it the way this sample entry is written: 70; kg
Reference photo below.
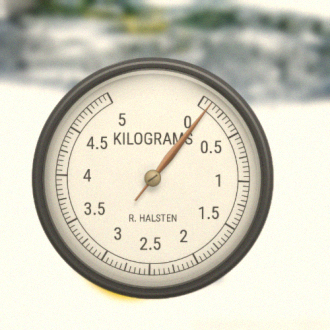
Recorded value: 0.1; kg
